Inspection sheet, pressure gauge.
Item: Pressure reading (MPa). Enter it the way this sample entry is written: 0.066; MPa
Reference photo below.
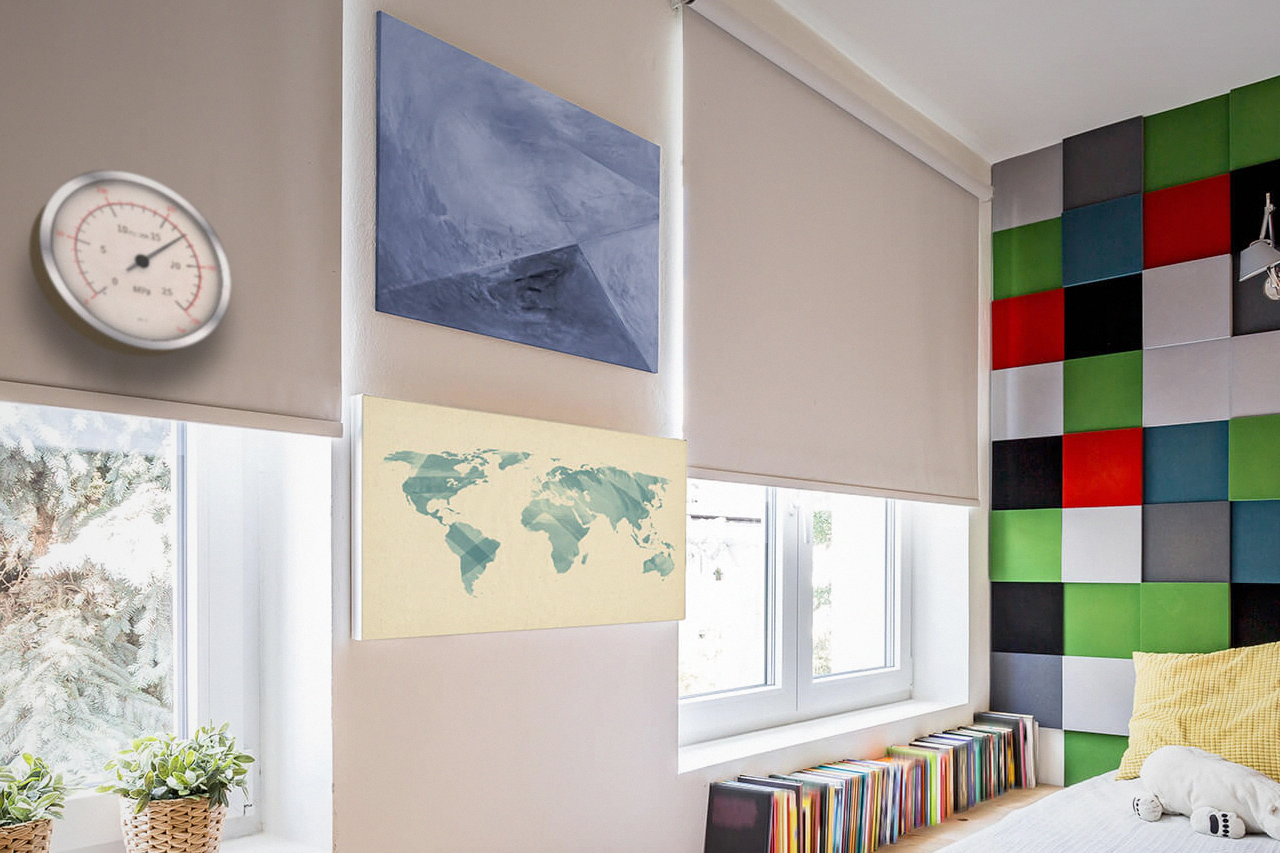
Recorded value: 17; MPa
